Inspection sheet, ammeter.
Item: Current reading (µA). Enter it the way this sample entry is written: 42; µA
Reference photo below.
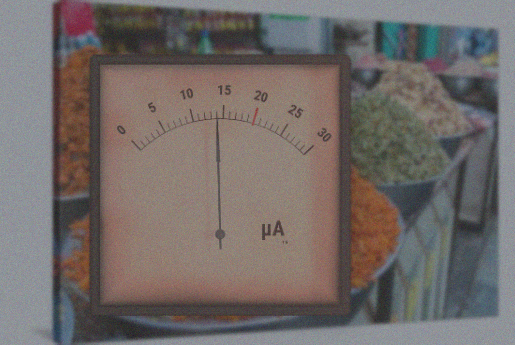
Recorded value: 14; µA
